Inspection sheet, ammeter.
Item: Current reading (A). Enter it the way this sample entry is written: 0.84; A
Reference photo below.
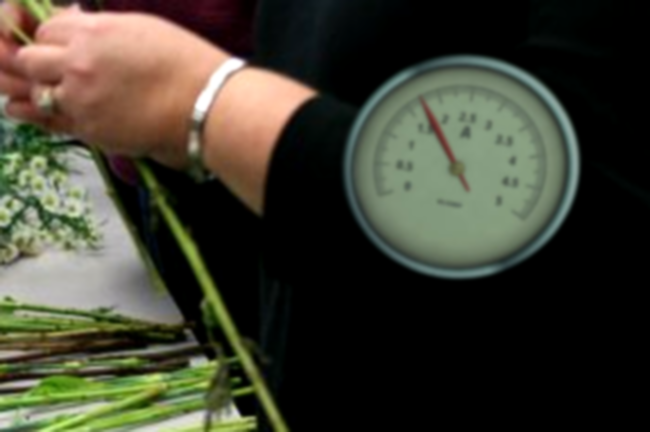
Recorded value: 1.75; A
